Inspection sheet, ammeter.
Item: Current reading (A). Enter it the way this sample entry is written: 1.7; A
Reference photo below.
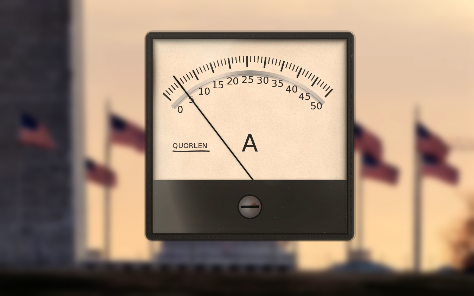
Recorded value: 5; A
